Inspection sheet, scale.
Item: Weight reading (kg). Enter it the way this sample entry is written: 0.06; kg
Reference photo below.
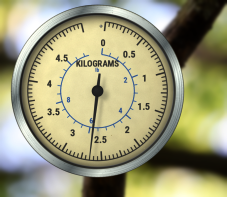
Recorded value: 2.65; kg
